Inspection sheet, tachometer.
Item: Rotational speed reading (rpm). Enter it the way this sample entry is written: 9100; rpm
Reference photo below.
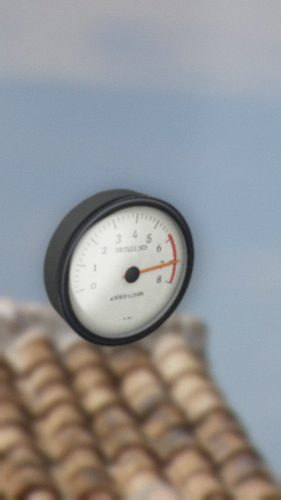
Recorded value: 7000; rpm
